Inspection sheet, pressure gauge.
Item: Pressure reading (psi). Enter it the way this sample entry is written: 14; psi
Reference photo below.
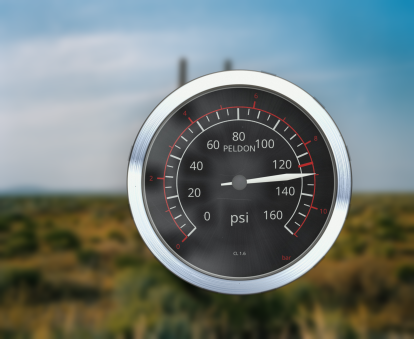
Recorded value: 130; psi
